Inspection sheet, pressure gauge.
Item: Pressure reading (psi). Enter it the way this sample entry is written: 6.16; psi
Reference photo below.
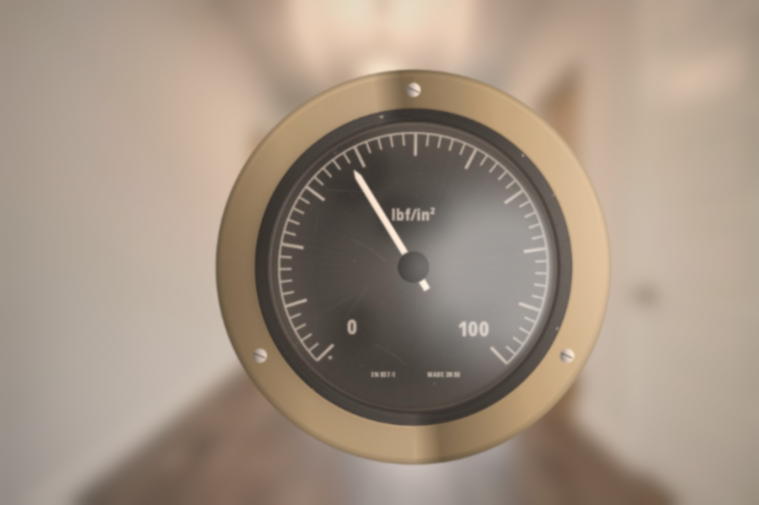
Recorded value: 38; psi
